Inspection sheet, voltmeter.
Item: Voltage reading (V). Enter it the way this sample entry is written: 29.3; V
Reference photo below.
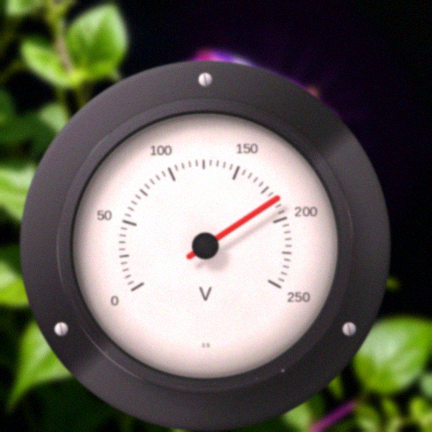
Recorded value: 185; V
